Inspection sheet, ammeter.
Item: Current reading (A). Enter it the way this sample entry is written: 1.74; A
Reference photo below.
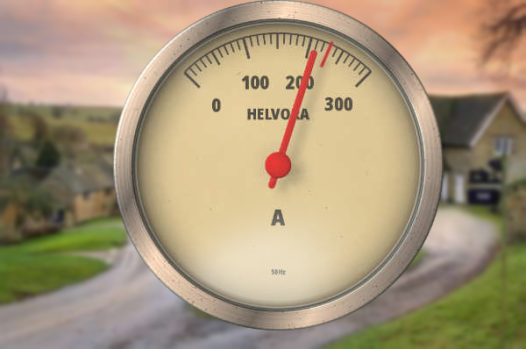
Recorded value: 210; A
